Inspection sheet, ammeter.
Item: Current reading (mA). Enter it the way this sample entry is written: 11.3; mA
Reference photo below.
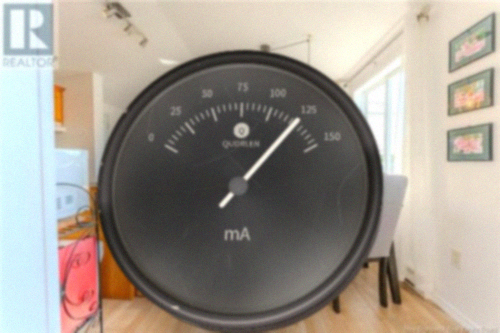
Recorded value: 125; mA
